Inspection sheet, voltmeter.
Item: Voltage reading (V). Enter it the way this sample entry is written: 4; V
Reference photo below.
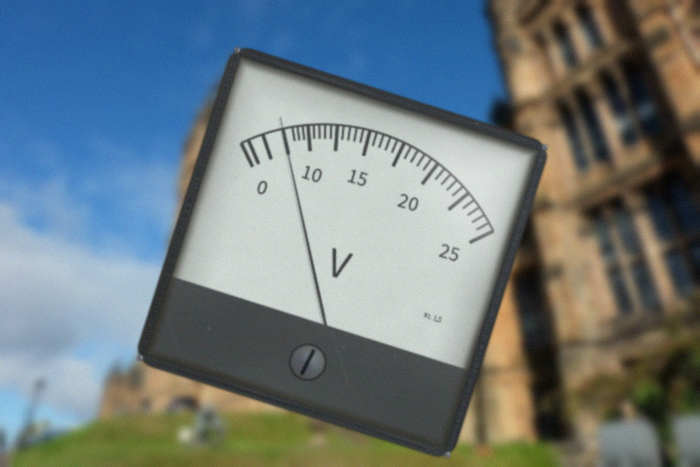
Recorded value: 7.5; V
